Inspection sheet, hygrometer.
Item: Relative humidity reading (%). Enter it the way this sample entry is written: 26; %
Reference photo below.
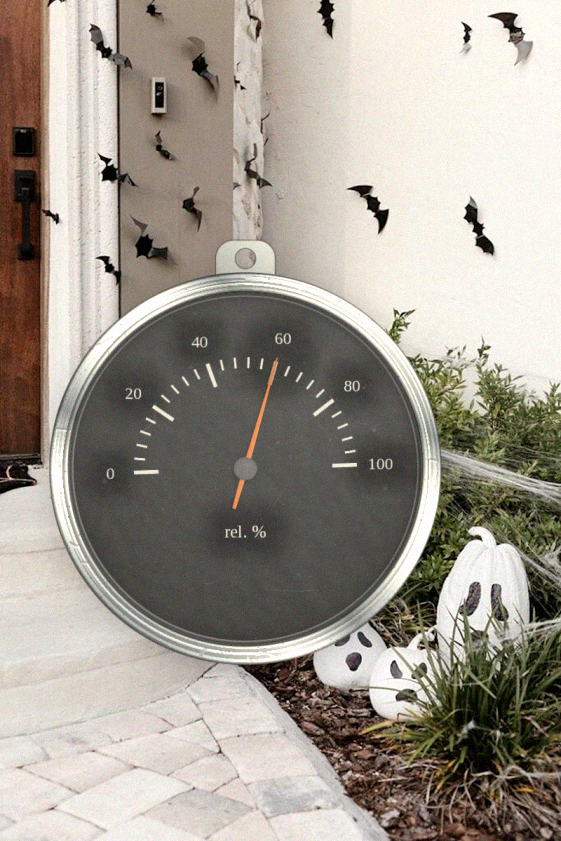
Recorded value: 60; %
